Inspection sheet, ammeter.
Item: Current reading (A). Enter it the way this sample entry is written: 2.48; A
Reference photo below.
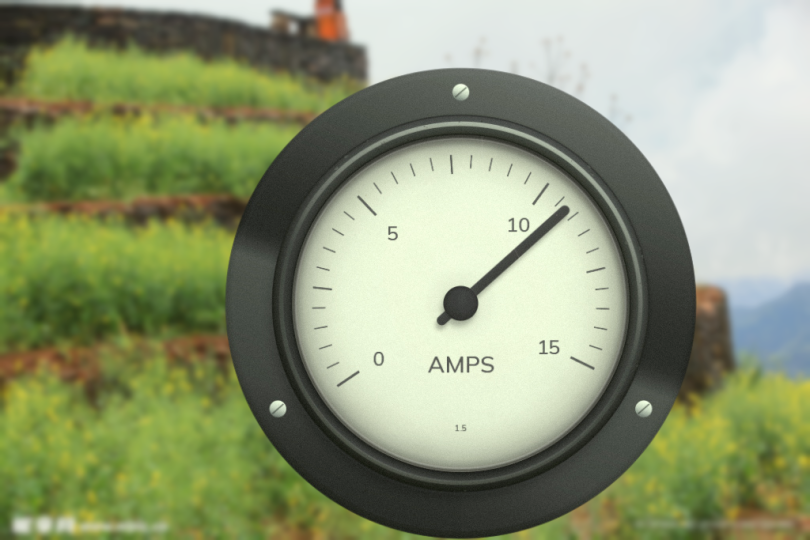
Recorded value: 10.75; A
